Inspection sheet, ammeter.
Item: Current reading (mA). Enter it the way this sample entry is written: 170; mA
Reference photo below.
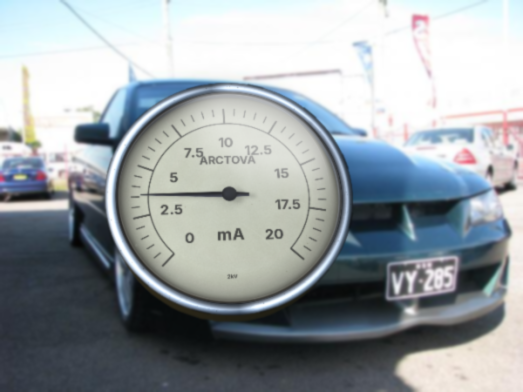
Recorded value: 3.5; mA
